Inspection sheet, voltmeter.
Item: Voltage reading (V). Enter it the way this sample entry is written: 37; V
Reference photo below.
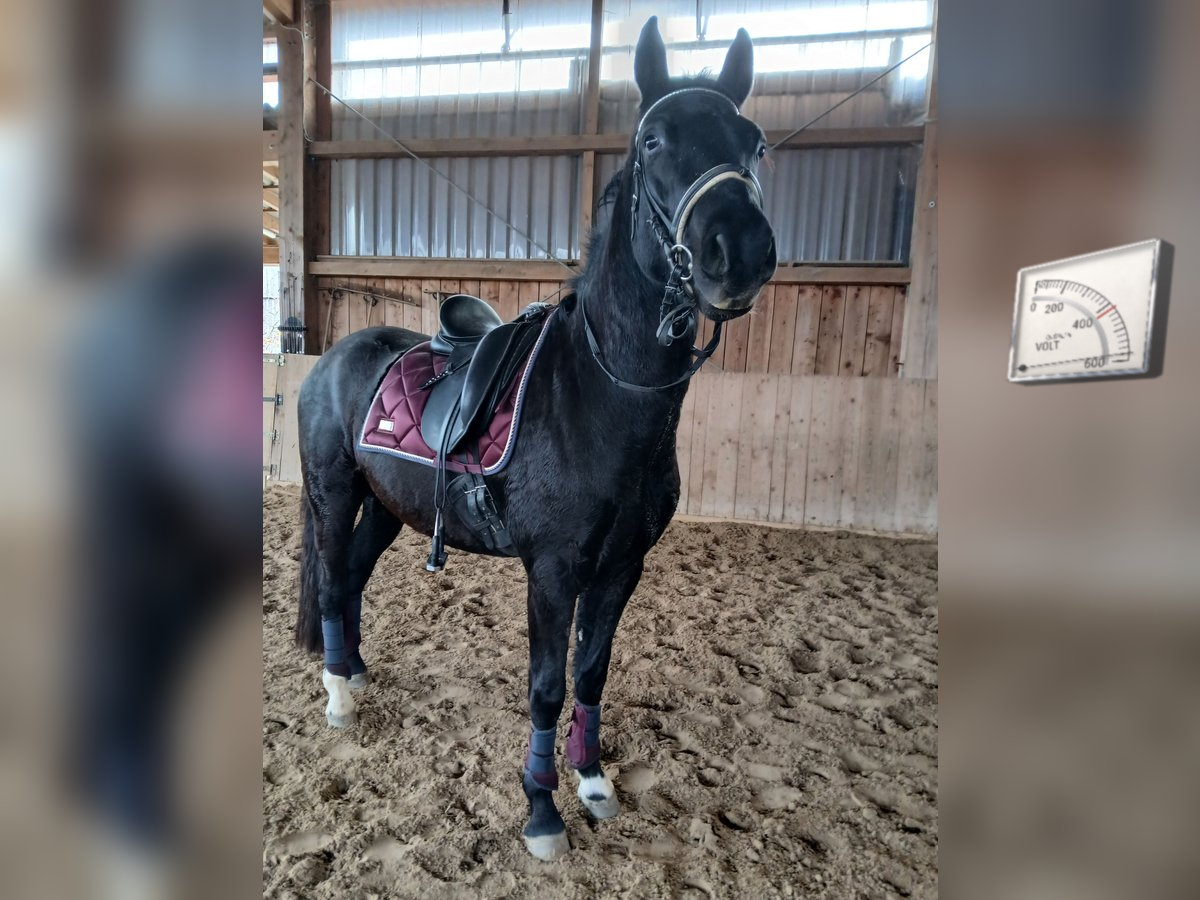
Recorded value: 580; V
